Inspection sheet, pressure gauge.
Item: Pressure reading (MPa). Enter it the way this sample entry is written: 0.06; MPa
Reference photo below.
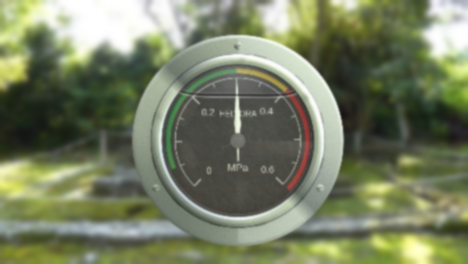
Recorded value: 0.3; MPa
